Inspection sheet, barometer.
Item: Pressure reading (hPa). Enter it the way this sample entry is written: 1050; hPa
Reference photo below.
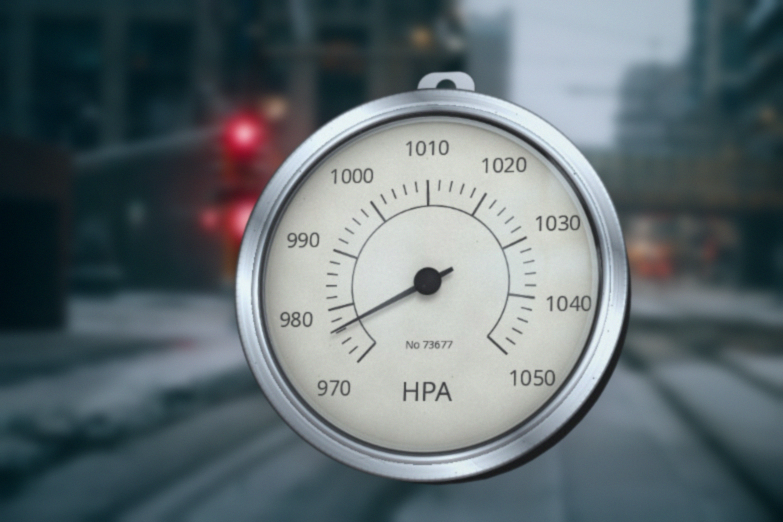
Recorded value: 976; hPa
